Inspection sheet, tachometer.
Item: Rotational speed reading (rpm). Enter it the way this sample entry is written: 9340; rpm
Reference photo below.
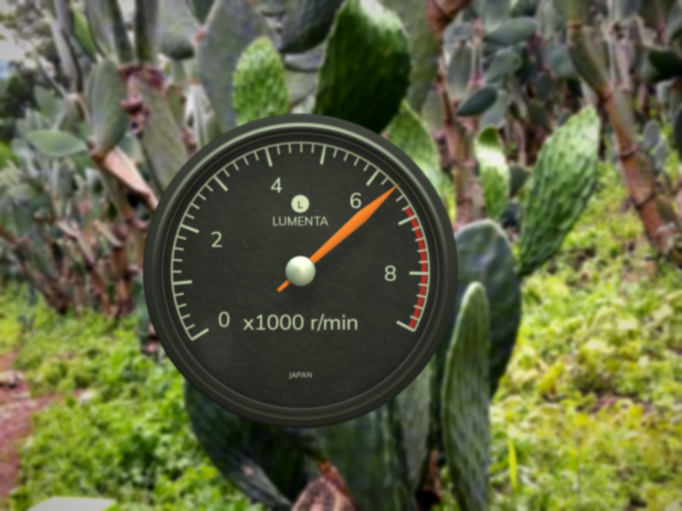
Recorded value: 6400; rpm
